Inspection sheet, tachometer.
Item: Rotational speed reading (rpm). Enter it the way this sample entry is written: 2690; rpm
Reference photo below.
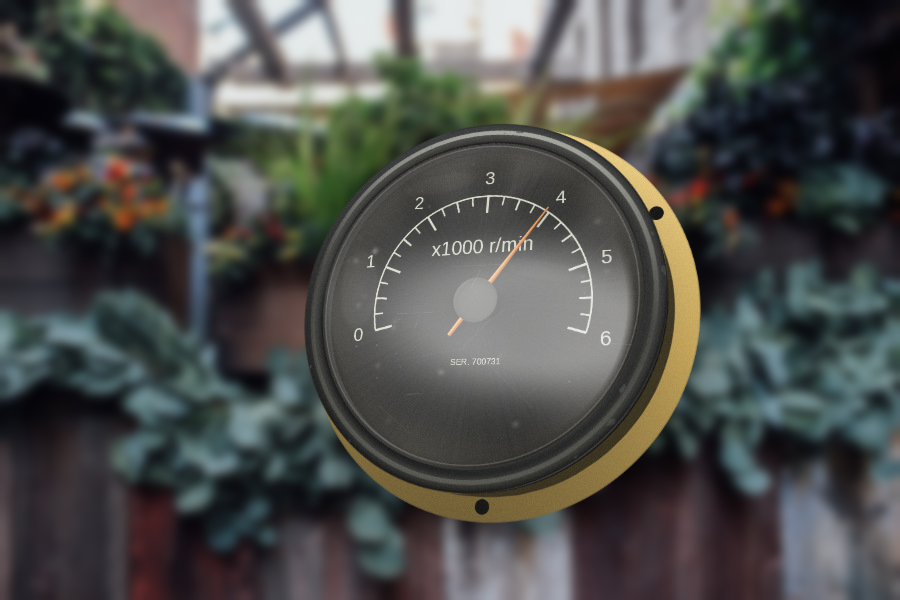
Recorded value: 4000; rpm
